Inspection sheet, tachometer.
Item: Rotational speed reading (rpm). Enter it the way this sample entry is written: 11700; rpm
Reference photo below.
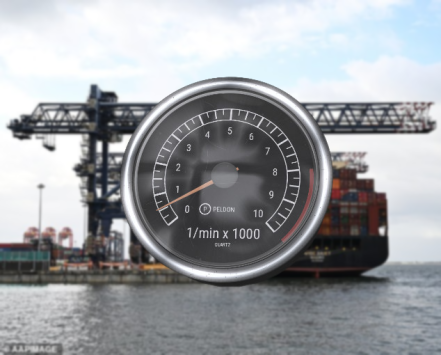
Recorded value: 500; rpm
